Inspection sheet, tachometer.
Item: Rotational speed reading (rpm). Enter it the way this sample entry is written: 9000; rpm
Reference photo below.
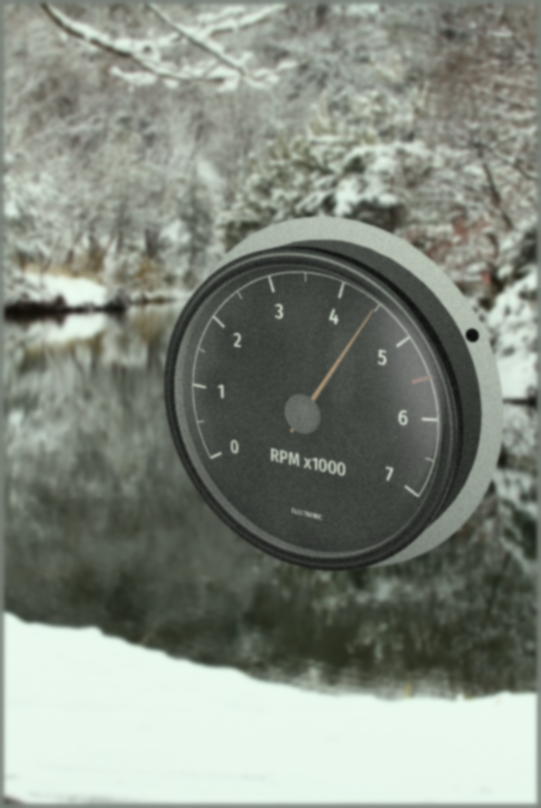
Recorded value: 4500; rpm
